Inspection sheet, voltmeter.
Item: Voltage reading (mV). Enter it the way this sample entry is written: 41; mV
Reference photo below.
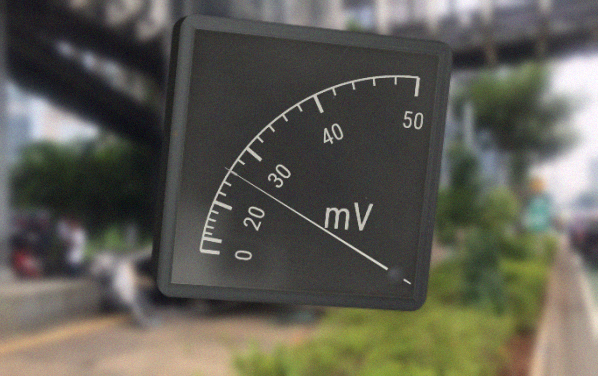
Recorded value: 26; mV
